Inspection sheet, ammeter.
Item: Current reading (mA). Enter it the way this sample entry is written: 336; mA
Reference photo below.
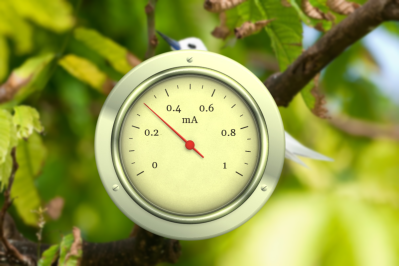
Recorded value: 0.3; mA
